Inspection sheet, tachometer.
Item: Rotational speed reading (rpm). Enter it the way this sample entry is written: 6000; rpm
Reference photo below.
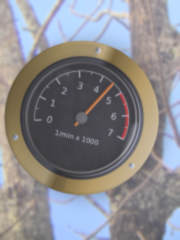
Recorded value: 4500; rpm
